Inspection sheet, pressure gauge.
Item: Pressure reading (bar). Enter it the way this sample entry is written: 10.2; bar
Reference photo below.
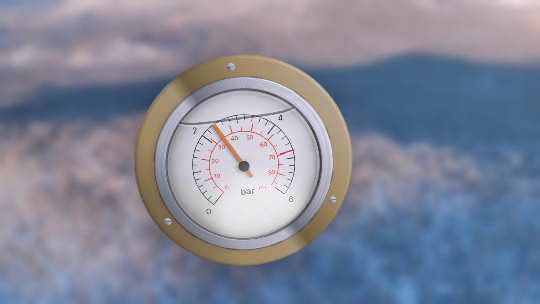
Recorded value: 2.4; bar
